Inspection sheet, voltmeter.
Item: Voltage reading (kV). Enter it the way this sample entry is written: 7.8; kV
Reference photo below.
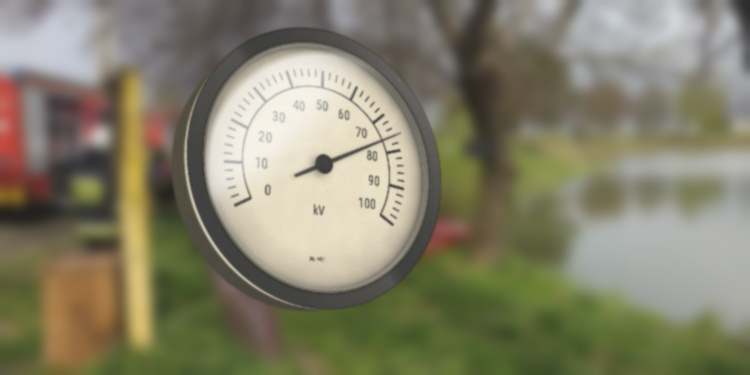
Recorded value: 76; kV
